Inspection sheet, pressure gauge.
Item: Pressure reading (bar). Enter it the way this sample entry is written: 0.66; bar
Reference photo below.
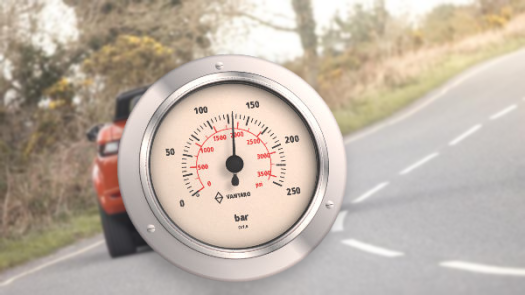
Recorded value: 130; bar
